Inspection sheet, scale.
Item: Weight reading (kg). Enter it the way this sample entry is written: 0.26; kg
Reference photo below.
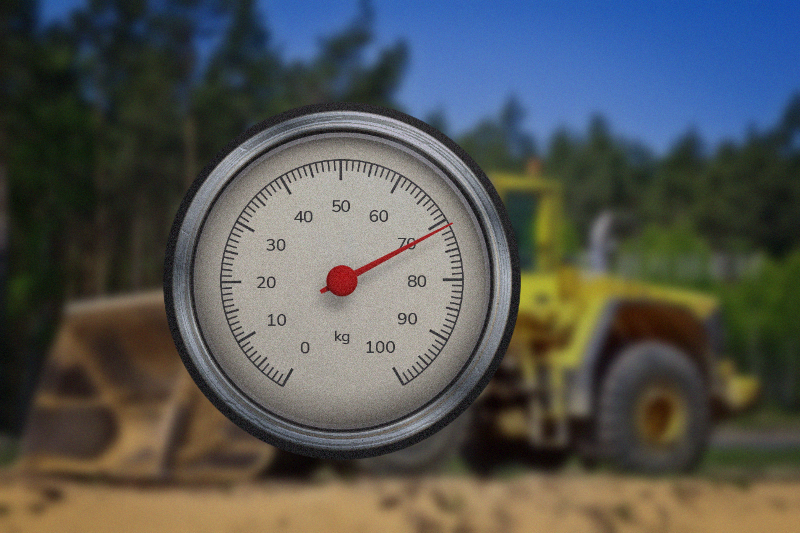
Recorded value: 71; kg
